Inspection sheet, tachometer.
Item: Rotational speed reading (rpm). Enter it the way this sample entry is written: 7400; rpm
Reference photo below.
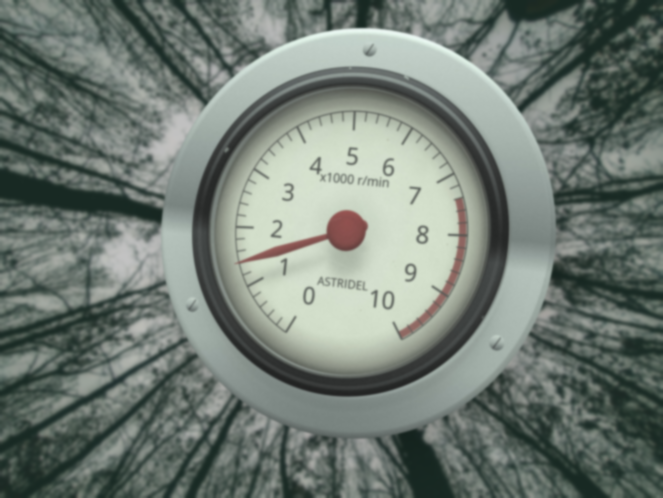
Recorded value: 1400; rpm
